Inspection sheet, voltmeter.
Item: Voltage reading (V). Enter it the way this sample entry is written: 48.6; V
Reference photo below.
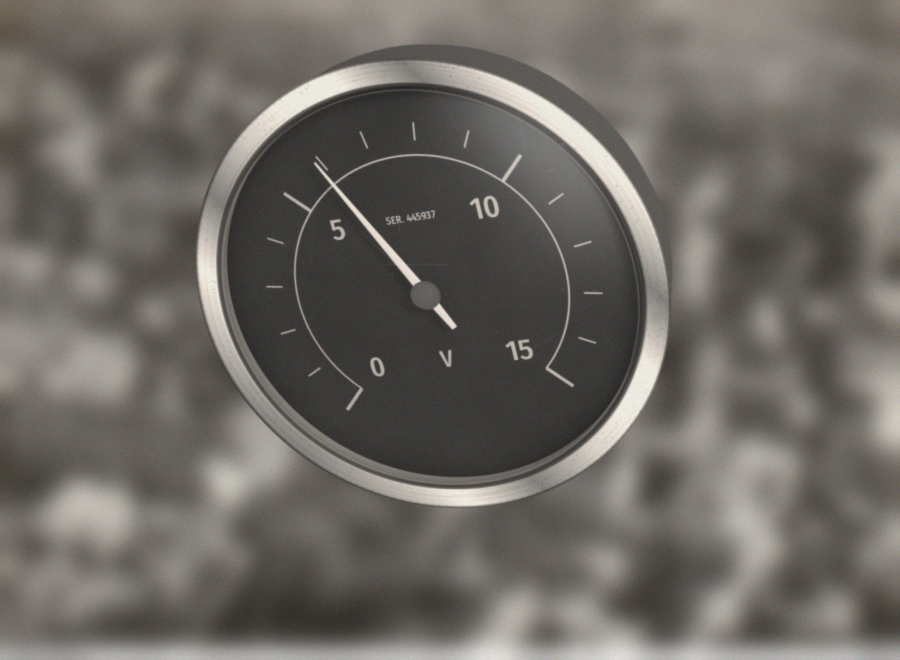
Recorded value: 6; V
